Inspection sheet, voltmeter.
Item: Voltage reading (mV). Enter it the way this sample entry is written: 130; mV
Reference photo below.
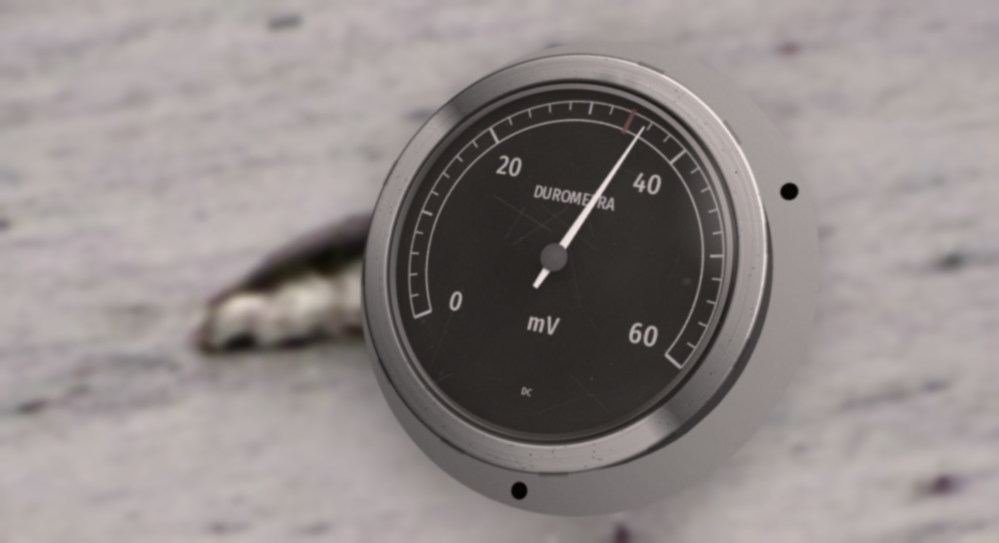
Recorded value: 36; mV
